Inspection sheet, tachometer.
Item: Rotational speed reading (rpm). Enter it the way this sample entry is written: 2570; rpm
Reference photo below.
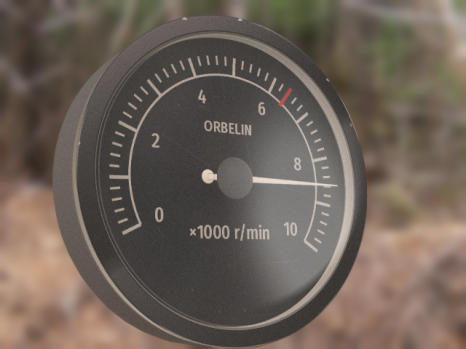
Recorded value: 8600; rpm
